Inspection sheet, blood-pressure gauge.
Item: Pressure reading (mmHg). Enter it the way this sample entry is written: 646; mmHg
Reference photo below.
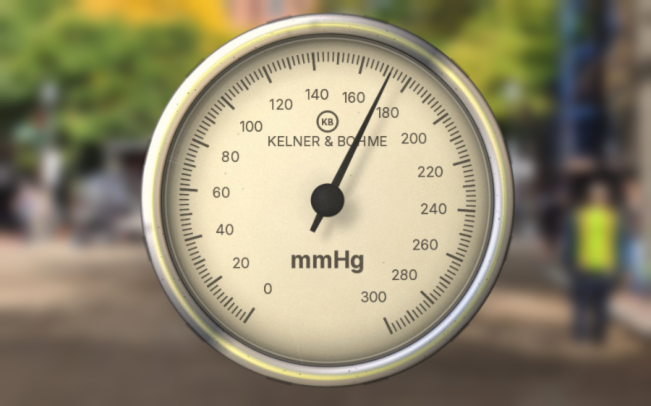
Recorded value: 172; mmHg
